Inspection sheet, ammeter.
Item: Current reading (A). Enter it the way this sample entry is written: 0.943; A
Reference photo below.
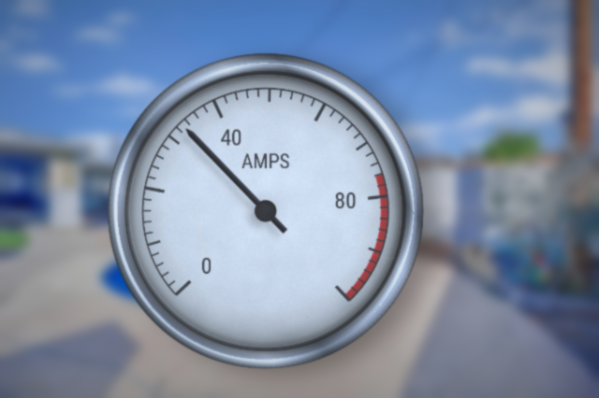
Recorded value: 33; A
